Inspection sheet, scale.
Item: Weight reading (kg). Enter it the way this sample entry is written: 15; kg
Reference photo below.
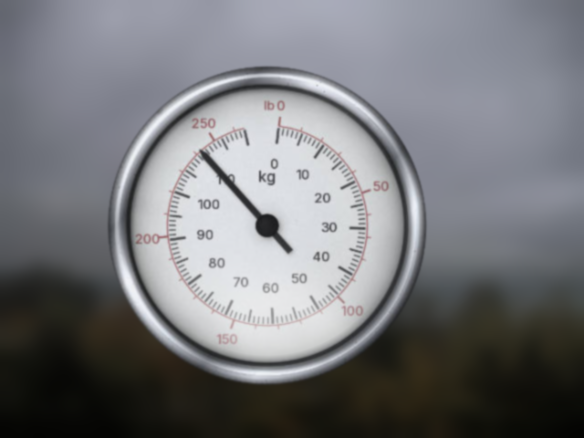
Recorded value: 110; kg
